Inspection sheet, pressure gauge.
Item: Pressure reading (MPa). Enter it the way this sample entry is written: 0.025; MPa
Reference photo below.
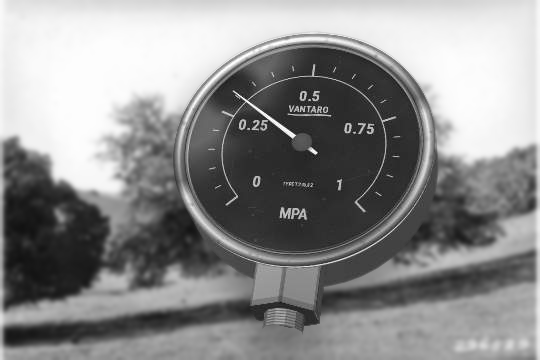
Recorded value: 0.3; MPa
